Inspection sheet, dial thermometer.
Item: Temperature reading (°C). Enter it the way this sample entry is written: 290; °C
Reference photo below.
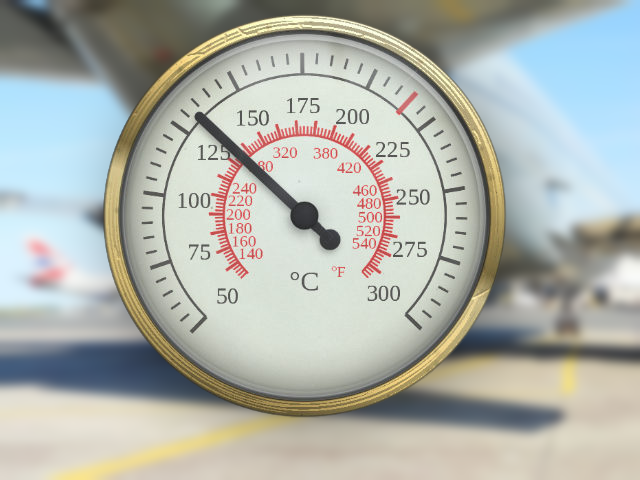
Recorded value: 132.5; °C
